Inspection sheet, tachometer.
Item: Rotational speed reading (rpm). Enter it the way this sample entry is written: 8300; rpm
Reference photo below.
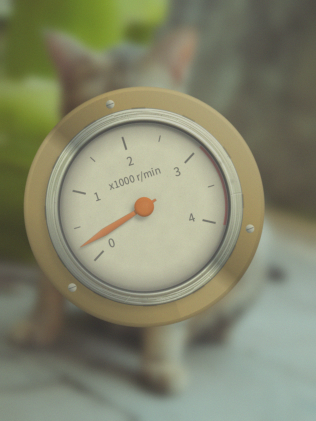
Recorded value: 250; rpm
